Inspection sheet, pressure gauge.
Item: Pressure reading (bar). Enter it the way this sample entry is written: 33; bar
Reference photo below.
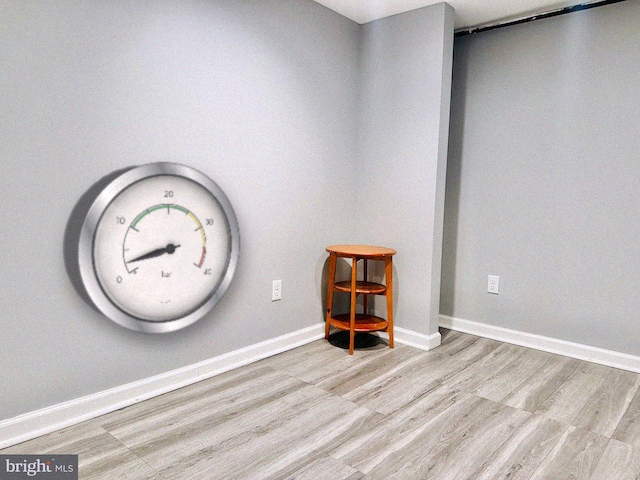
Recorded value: 2.5; bar
